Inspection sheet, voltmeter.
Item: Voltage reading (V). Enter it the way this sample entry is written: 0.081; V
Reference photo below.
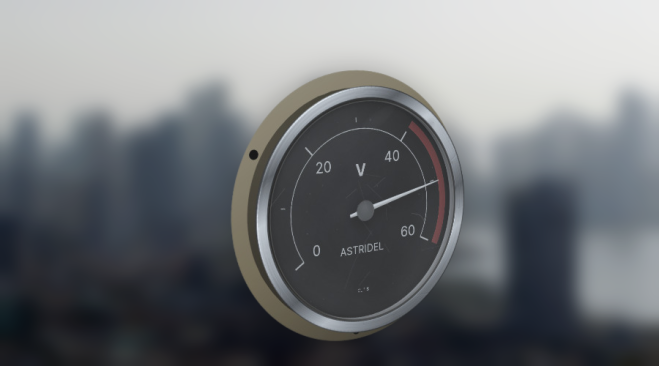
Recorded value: 50; V
